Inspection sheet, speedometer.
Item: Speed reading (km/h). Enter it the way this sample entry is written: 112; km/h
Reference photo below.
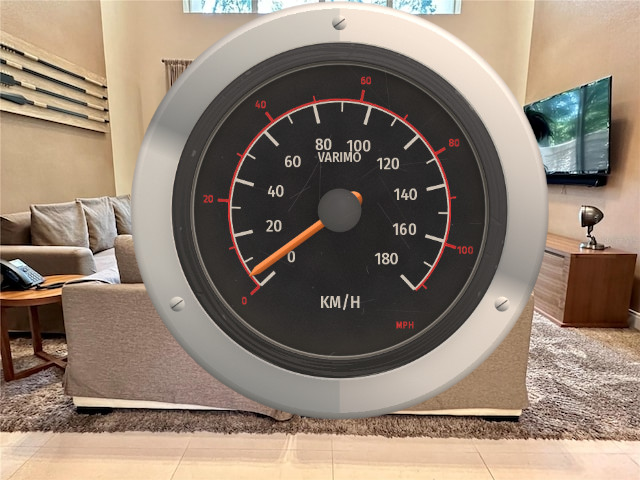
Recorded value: 5; km/h
